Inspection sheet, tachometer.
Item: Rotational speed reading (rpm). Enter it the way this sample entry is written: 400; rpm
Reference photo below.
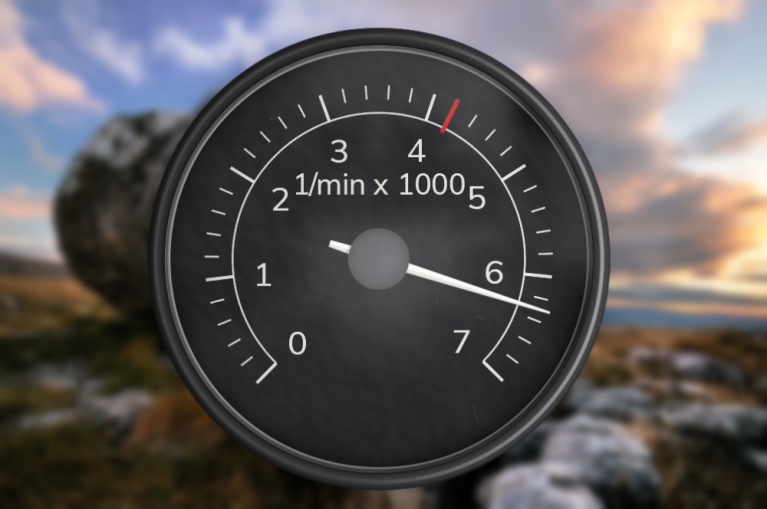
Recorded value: 6300; rpm
